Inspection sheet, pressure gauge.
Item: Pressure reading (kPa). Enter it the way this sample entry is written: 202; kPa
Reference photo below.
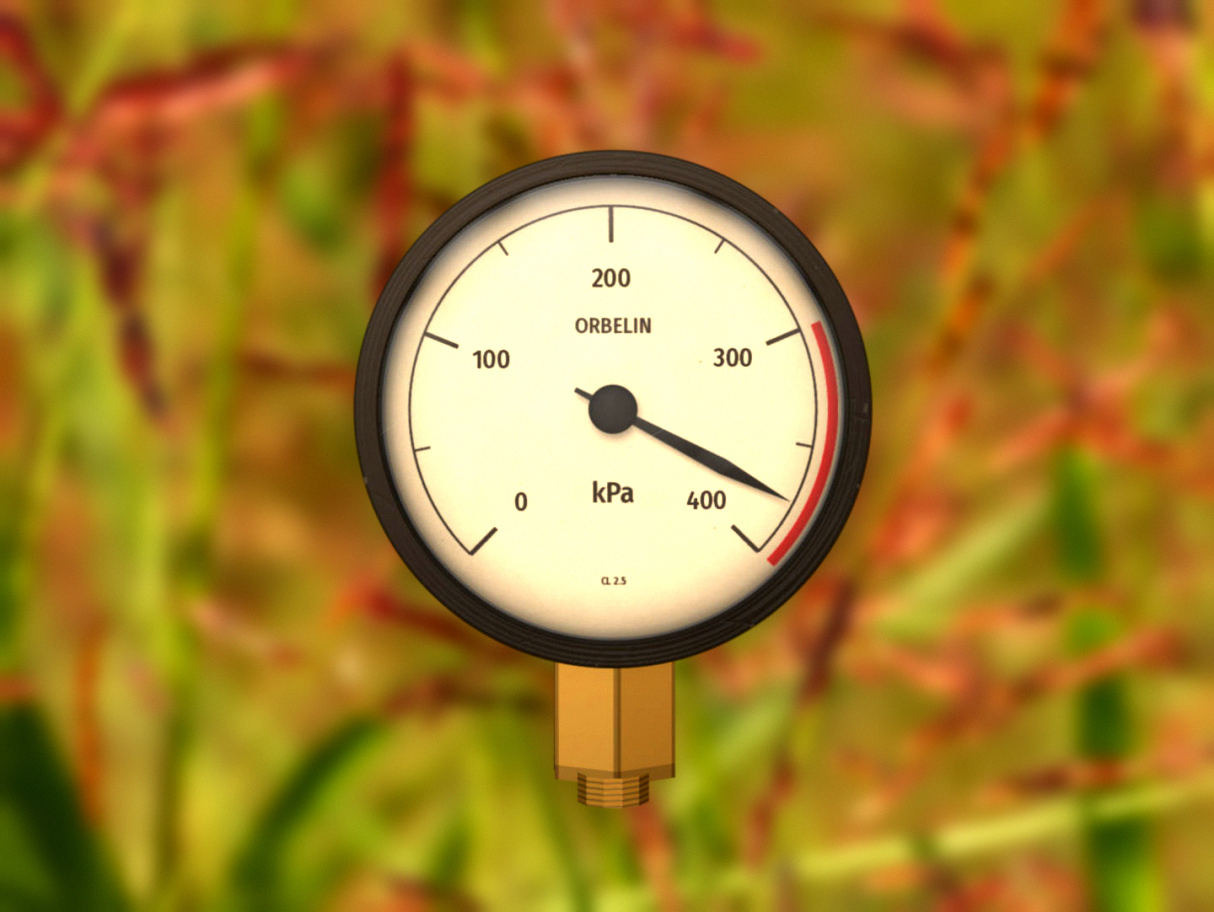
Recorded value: 375; kPa
